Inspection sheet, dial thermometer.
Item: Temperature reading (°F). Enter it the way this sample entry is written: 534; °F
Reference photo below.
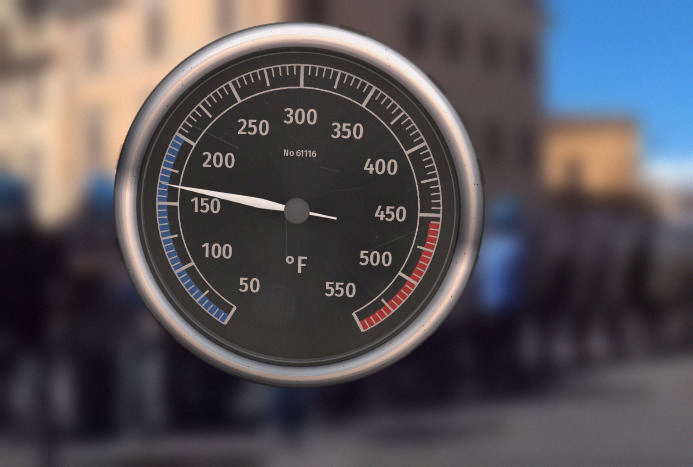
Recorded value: 165; °F
